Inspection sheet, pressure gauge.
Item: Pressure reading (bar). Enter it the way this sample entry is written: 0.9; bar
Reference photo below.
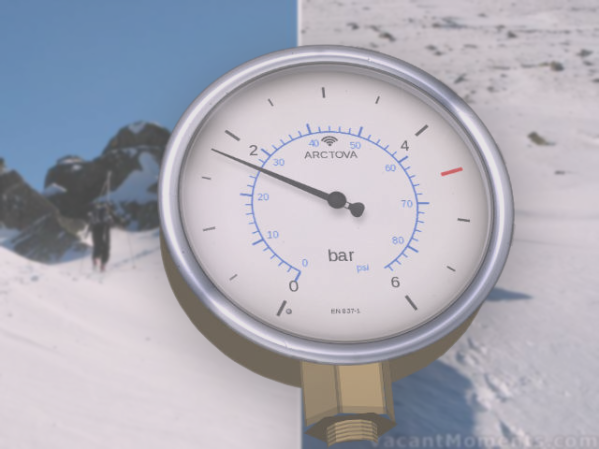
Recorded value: 1.75; bar
